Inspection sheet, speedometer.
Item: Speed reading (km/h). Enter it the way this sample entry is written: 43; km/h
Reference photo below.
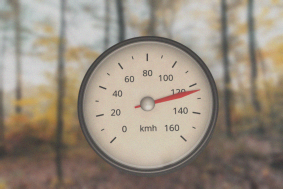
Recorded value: 125; km/h
